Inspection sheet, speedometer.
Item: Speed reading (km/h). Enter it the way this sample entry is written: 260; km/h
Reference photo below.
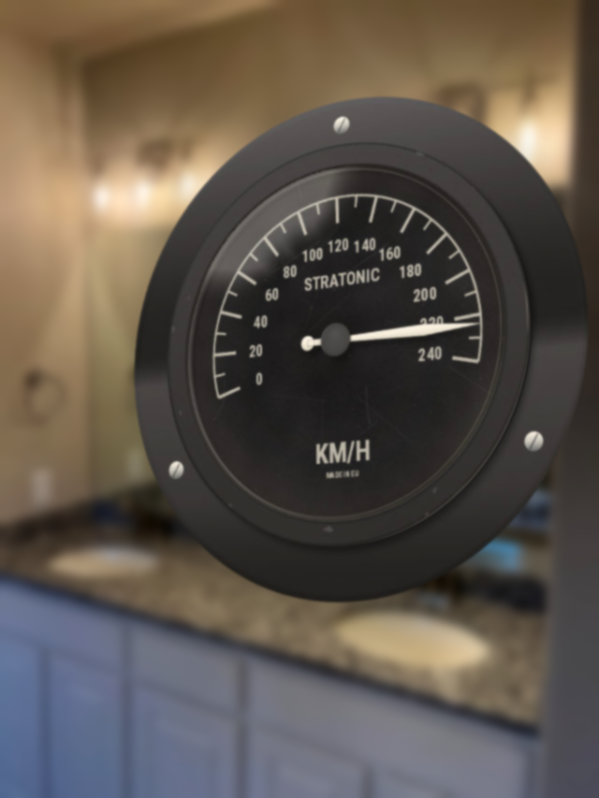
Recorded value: 225; km/h
